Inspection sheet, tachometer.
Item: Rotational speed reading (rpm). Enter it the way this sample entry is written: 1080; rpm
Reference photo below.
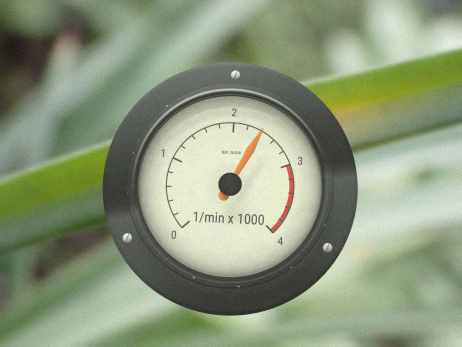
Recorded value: 2400; rpm
